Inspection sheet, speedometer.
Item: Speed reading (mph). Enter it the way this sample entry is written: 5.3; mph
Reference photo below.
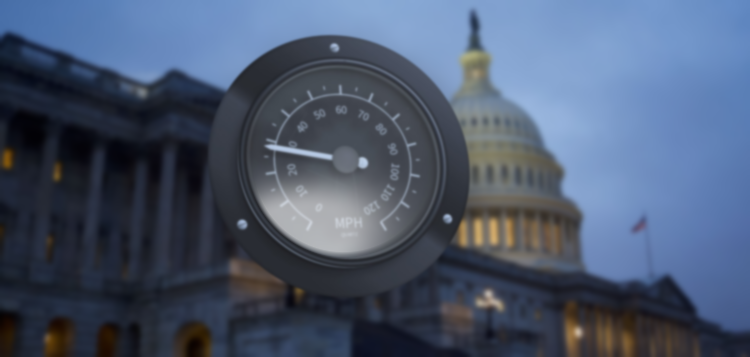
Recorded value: 27.5; mph
